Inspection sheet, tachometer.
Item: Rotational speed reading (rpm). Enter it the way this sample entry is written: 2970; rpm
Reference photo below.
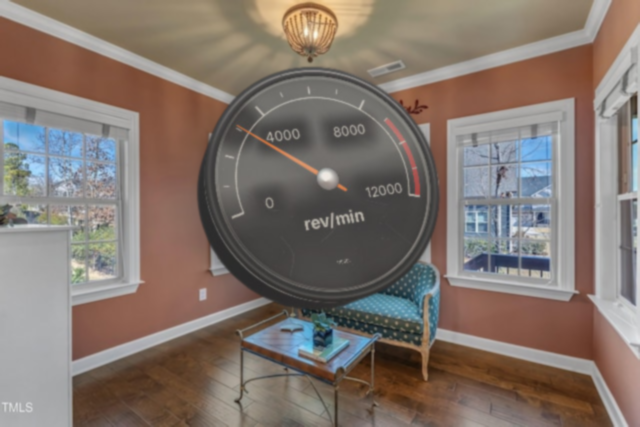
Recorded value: 3000; rpm
